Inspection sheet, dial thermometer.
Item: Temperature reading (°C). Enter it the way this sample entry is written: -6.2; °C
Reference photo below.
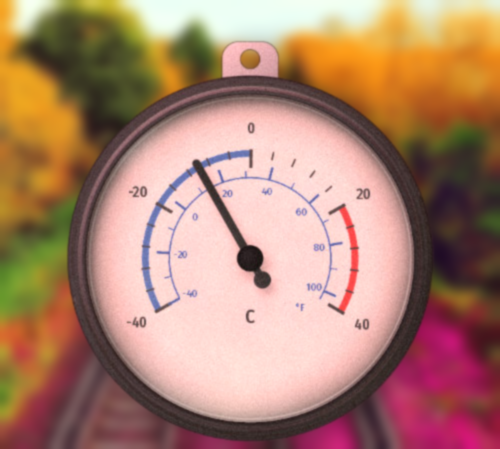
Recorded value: -10; °C
